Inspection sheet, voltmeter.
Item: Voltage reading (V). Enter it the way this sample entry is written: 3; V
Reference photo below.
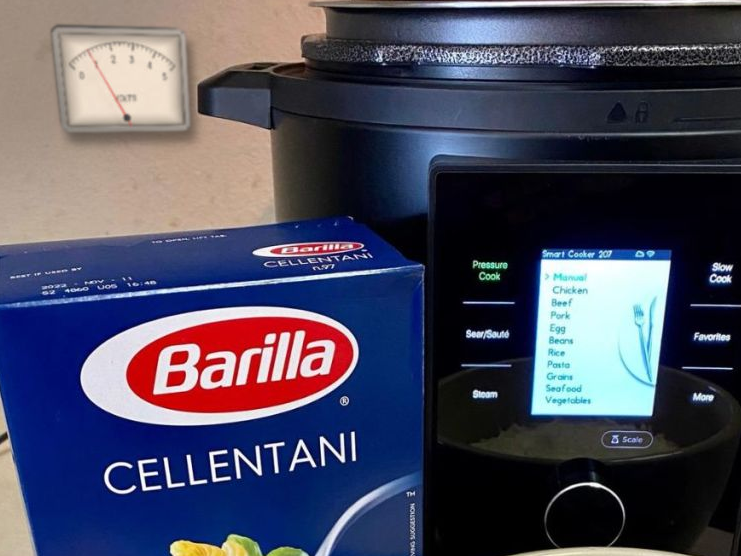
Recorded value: 1; V
